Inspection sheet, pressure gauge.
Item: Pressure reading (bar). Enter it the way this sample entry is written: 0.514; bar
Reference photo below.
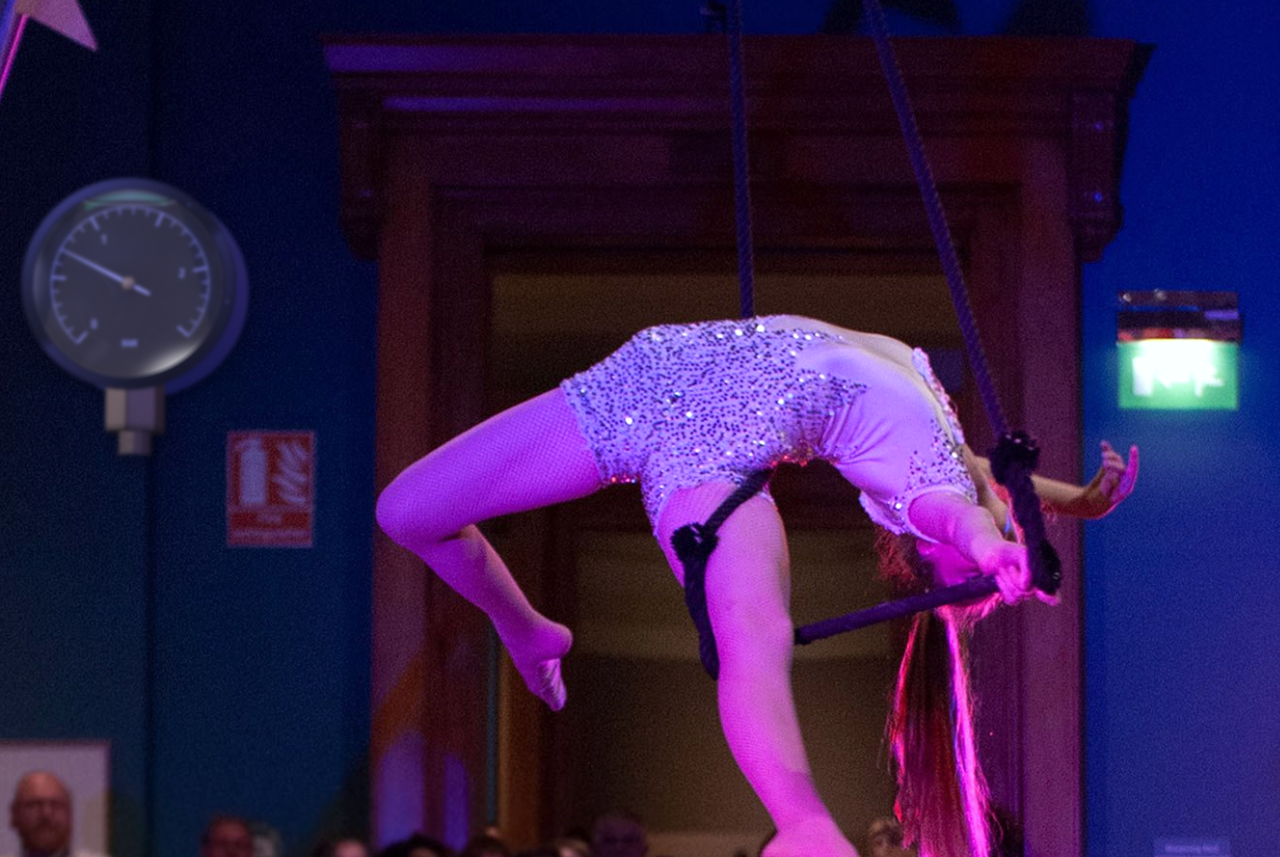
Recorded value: 0.7; bar
